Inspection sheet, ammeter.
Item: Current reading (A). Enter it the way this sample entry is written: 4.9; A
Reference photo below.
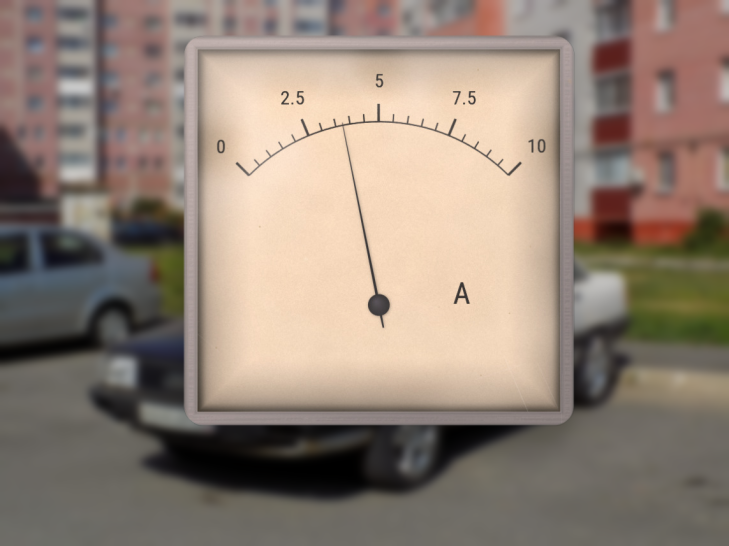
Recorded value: 3.75; A
